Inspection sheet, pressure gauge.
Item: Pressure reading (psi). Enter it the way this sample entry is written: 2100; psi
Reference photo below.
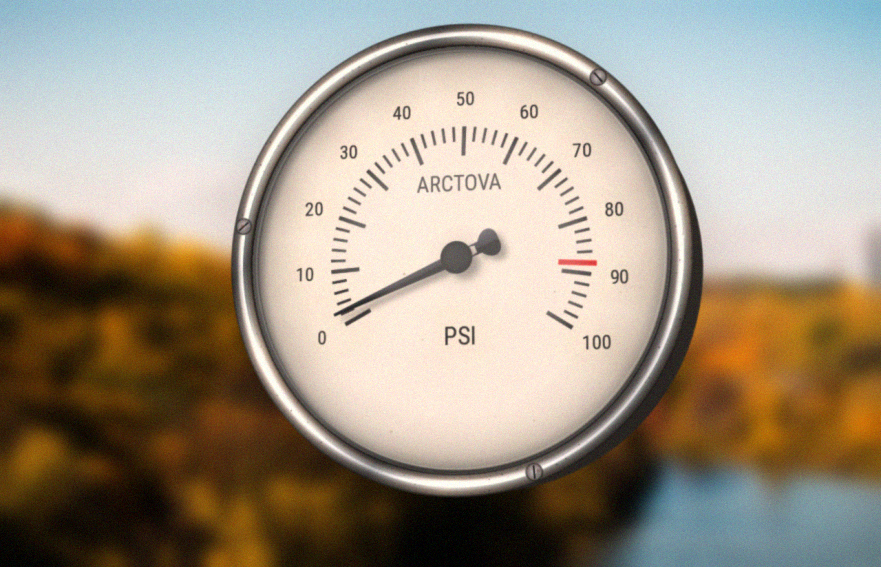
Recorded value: 2; psi
